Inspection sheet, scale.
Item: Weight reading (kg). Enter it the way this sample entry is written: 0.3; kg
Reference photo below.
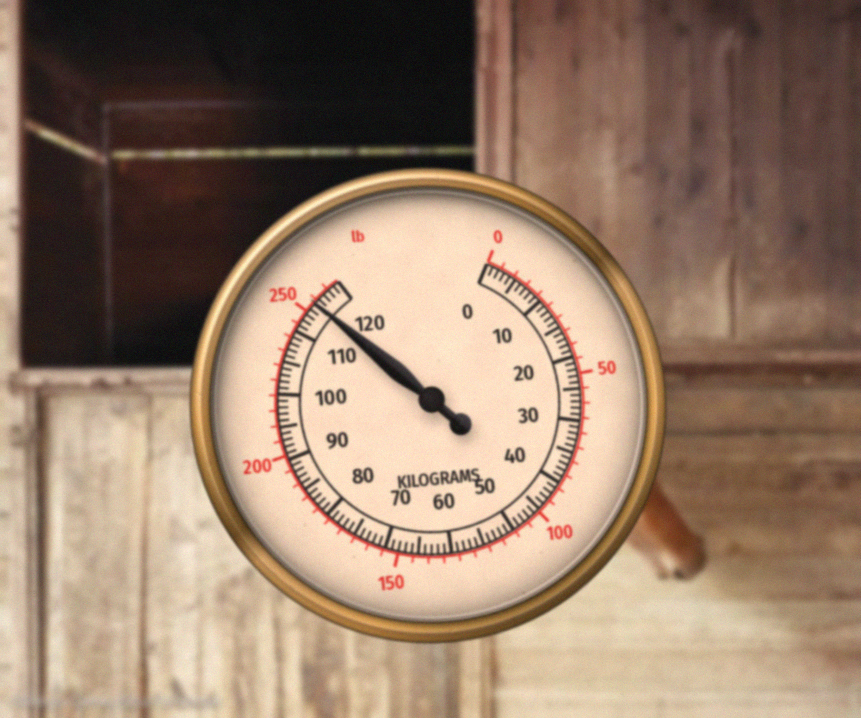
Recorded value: 115; kg
